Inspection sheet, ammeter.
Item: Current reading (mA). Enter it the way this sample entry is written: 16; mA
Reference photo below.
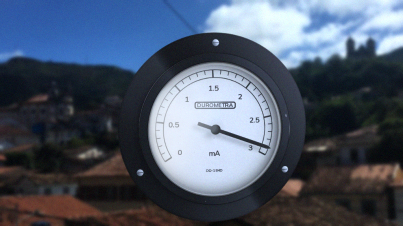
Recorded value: 2.9; mA
